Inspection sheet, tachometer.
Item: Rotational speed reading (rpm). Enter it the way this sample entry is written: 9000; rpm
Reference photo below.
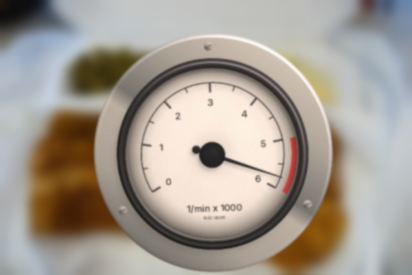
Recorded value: 5750; rpm
